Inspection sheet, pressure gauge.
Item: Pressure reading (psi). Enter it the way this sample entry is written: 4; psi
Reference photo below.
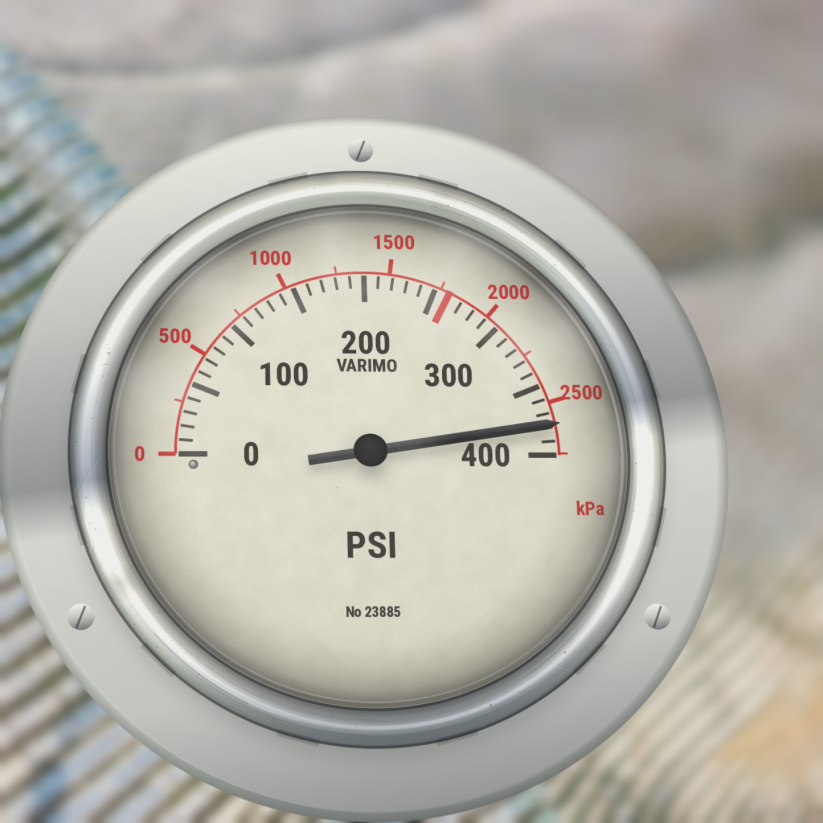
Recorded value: 380; psi
